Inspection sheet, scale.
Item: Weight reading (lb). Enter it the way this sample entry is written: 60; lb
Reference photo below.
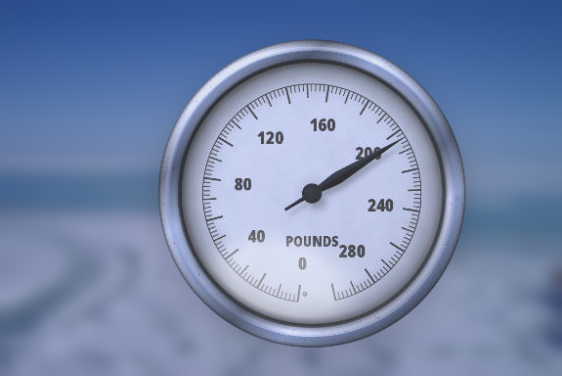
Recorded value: 204; lb
